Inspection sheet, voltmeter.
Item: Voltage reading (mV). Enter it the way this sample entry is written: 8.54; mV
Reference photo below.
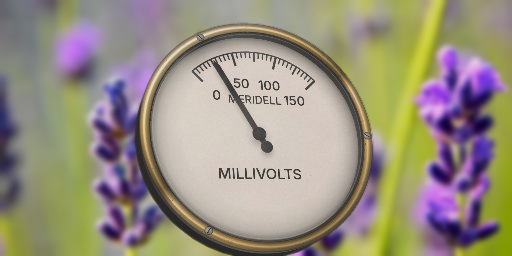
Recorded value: 25; mV
